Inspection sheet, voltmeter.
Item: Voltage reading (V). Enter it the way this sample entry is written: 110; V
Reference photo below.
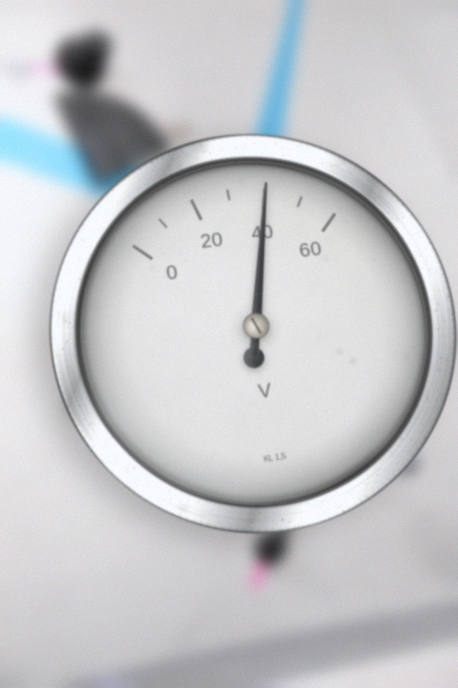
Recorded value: 40; V
